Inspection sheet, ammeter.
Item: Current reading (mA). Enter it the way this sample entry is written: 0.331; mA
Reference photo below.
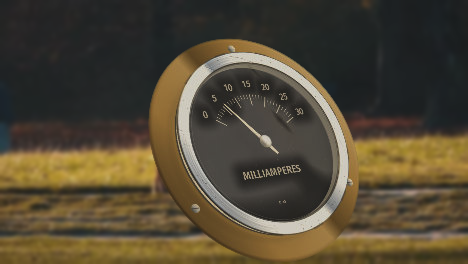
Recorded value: 5; mA
